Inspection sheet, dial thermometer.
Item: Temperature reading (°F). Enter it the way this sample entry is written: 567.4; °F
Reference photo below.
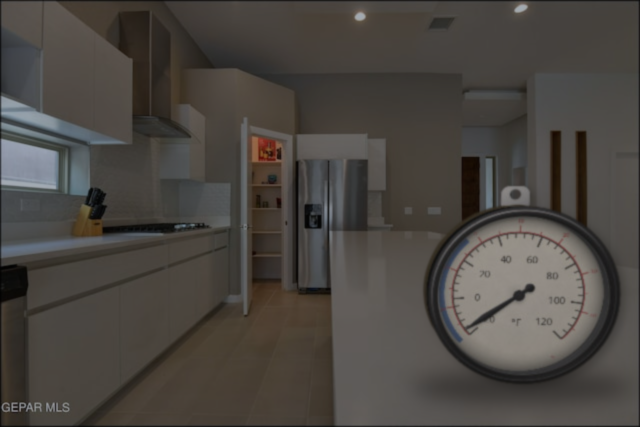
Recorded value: -16; °F
